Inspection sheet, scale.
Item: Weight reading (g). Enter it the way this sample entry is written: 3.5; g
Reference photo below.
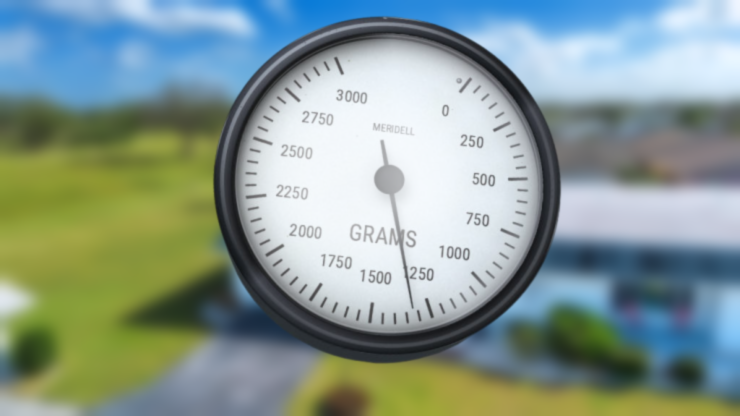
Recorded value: 1325; g
